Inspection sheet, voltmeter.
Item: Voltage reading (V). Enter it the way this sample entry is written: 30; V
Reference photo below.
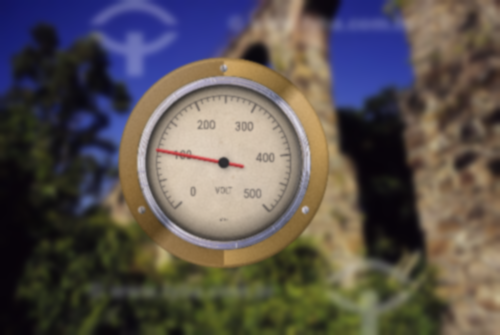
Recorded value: 100; V
